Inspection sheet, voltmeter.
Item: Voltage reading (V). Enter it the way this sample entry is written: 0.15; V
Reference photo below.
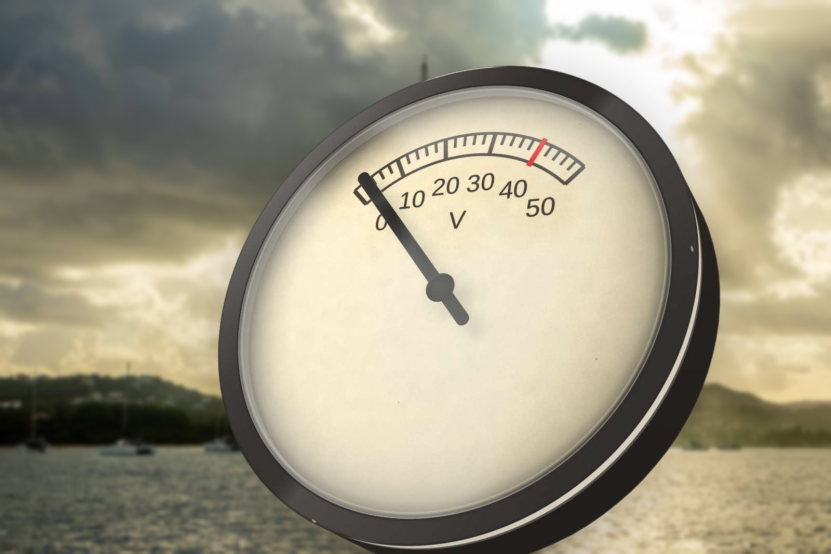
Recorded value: 3; V
